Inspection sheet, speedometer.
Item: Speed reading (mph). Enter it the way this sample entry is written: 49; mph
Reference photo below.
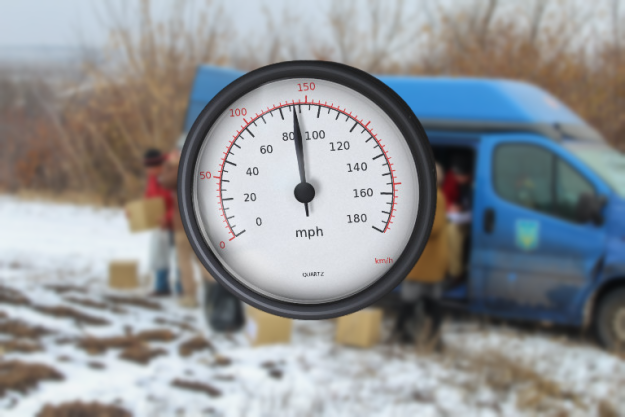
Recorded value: 87.5; mph
